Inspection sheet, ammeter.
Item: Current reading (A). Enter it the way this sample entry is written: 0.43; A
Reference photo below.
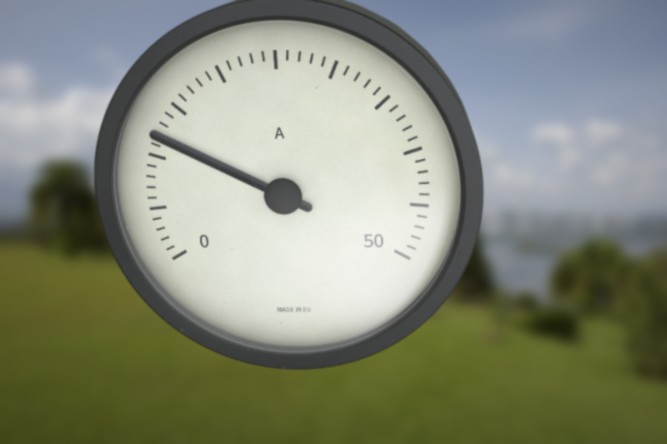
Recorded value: 12; A
